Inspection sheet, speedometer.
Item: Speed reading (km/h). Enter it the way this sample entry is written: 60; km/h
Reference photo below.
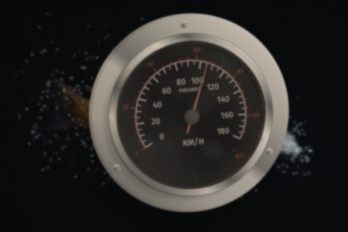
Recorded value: 105; km/h
